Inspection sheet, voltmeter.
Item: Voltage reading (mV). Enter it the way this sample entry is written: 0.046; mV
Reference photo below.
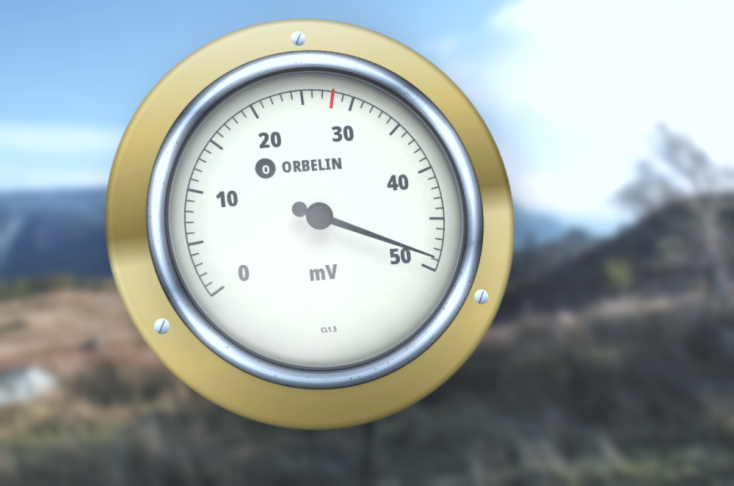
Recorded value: 49; mV
